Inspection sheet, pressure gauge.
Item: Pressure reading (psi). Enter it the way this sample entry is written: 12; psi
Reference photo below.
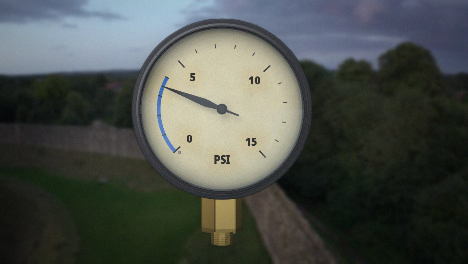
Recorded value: 3.5; psi
